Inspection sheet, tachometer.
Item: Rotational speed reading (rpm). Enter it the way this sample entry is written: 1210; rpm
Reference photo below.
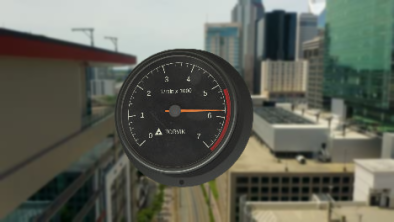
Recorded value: 5800; rpm
